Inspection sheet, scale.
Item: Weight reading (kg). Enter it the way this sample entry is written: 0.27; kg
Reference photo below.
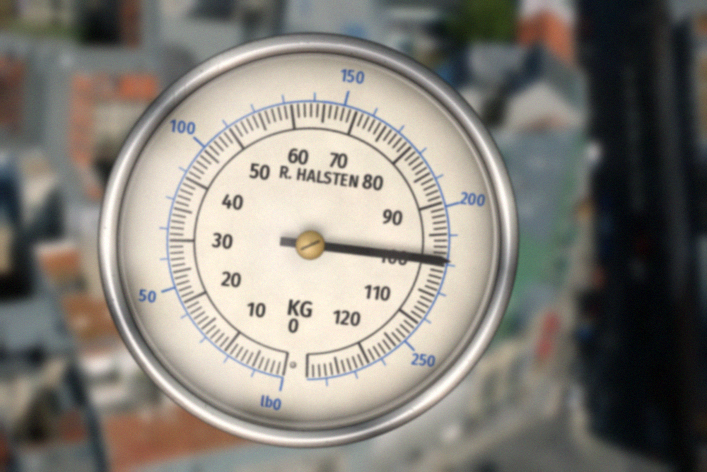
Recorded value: 99; kg
